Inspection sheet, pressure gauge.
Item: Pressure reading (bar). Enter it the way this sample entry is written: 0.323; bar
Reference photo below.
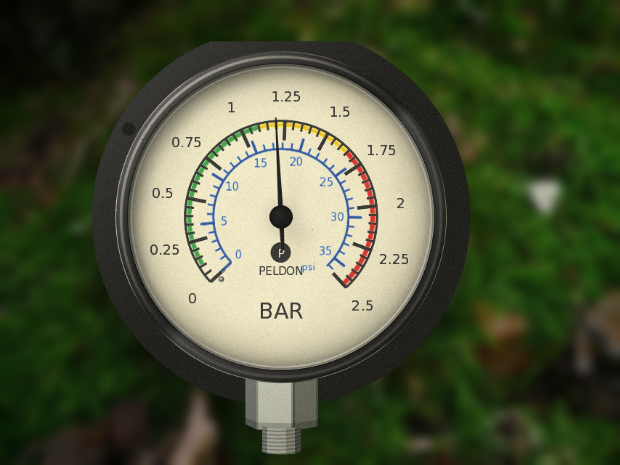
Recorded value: 1.2; bar
